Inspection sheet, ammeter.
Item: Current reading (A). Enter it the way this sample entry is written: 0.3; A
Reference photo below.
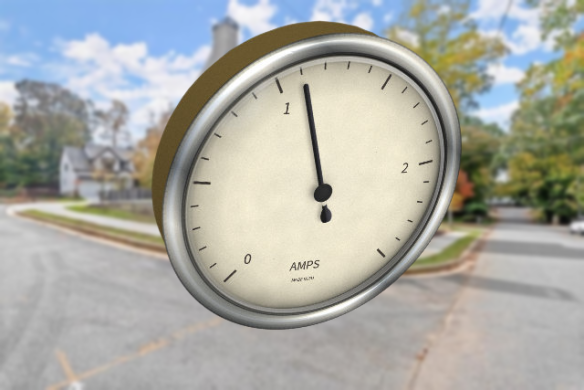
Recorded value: 1.1; A
